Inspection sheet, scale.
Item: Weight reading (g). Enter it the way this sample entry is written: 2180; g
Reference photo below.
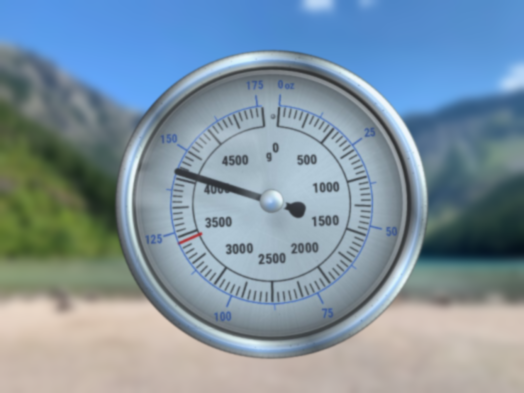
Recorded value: 4050; g
